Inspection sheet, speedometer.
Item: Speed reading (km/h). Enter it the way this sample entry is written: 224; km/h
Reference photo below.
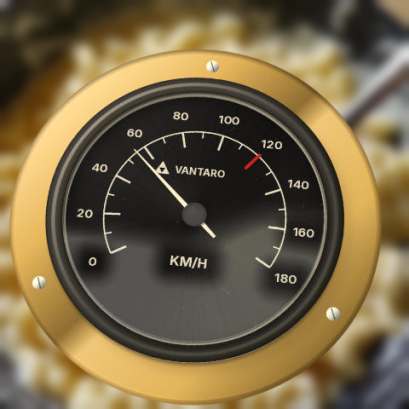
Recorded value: 55; km/h
